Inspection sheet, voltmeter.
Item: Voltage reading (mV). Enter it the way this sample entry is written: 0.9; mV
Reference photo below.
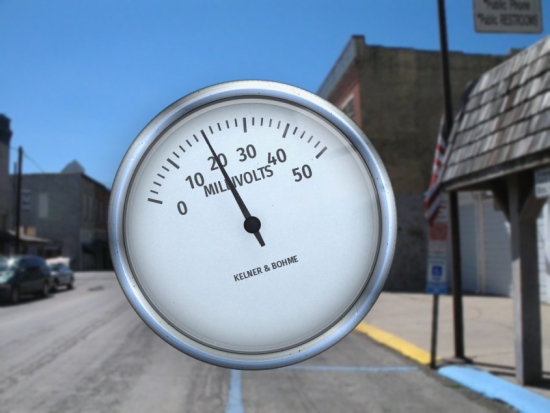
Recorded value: 20; mV
